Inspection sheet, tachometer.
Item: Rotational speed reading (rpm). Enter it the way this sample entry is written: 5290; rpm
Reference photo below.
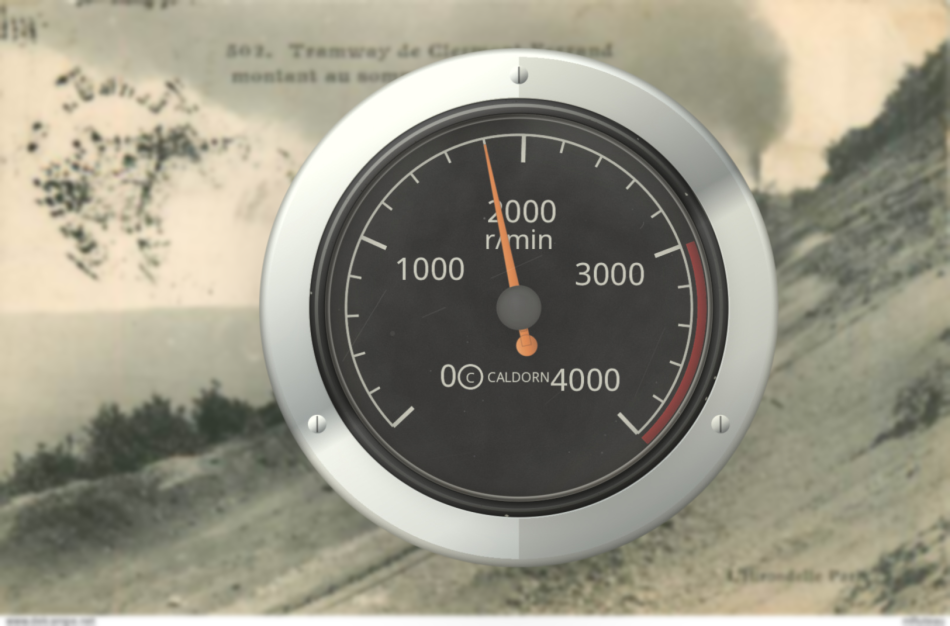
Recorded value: 1800; rpm
